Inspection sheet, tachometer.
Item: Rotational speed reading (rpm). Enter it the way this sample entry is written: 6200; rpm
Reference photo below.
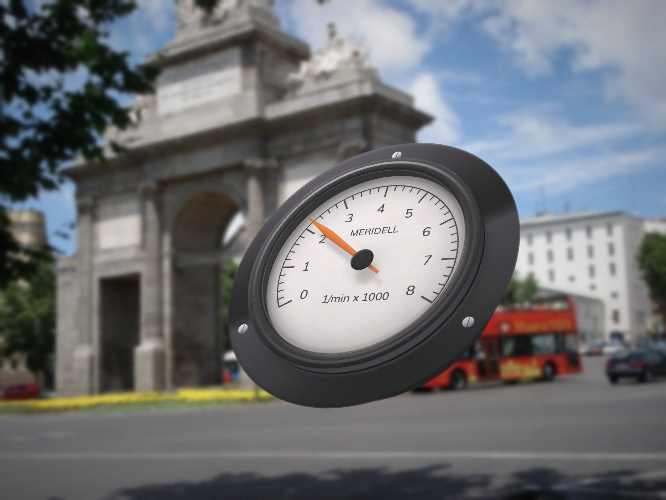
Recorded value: 2200; rpm
